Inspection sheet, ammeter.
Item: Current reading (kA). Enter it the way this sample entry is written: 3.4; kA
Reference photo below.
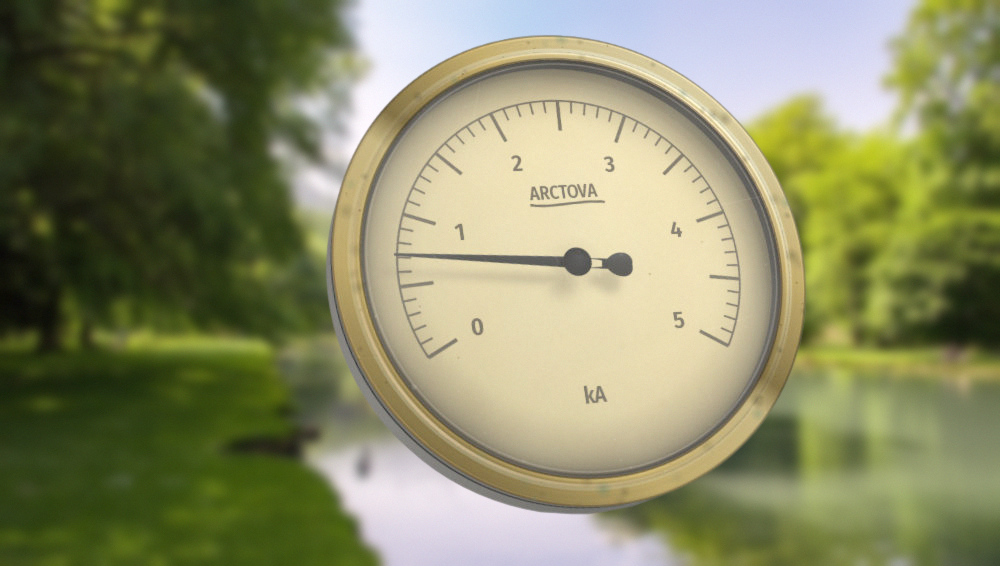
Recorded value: 0.7; kA
